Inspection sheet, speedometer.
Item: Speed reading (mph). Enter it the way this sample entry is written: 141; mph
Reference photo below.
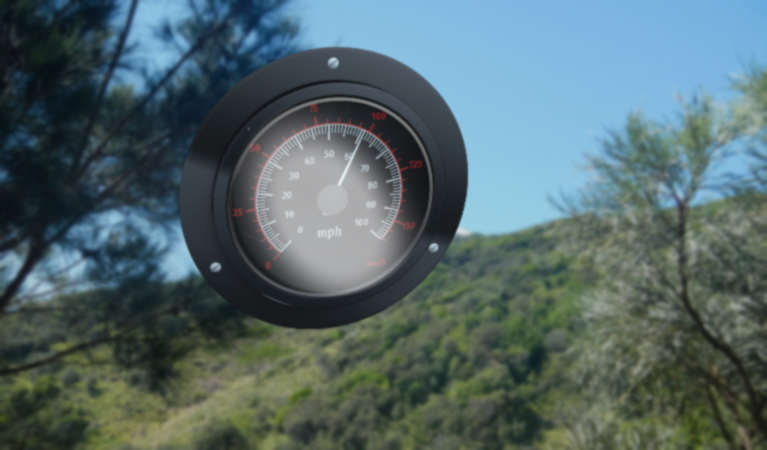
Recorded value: 60; mph
